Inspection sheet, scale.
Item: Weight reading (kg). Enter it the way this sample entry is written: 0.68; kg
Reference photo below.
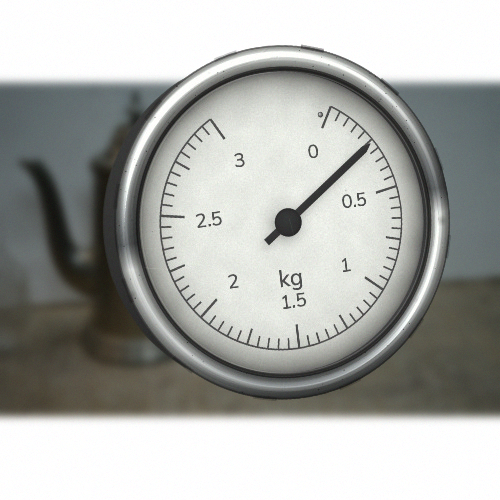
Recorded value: 0.25; kg
